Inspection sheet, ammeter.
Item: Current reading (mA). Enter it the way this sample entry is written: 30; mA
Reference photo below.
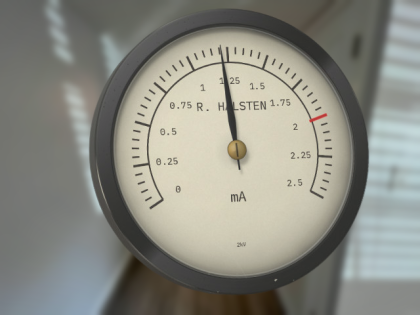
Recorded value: 1.2; mA
